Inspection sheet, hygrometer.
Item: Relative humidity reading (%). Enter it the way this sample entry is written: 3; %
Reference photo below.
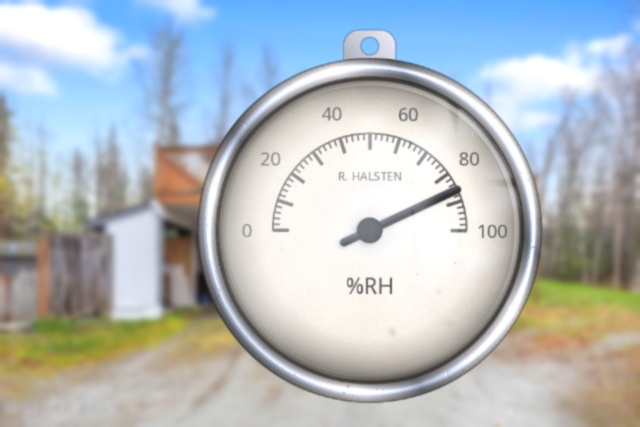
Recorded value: 86; %
